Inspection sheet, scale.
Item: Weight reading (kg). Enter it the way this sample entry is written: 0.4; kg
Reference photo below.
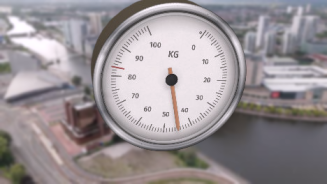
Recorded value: 45; kg
